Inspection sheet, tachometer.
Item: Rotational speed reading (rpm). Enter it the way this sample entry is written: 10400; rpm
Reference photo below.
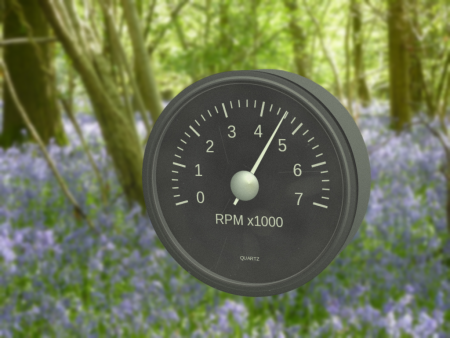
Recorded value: 4600; rpm
